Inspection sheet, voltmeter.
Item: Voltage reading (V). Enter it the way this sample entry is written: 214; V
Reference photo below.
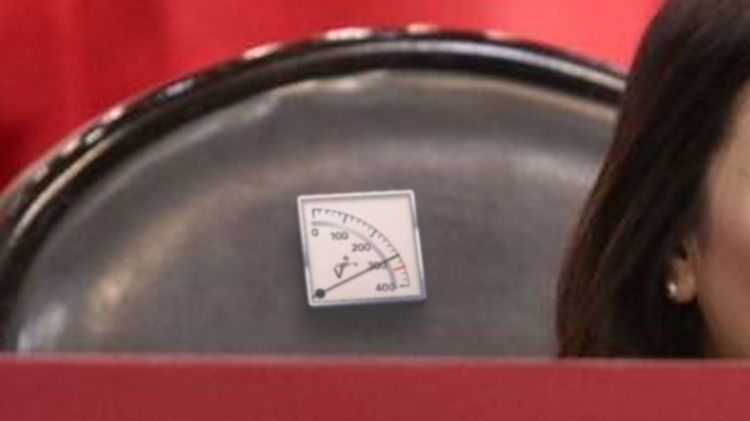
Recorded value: 300; V
